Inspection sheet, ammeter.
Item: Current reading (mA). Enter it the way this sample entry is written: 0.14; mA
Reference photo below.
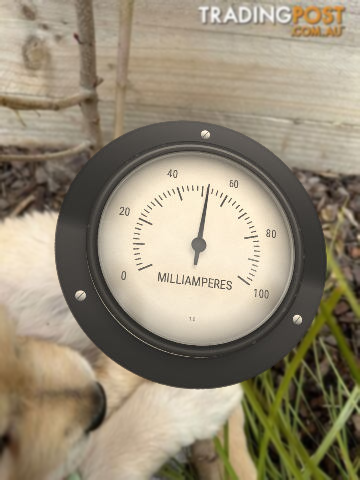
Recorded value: 52; mA
